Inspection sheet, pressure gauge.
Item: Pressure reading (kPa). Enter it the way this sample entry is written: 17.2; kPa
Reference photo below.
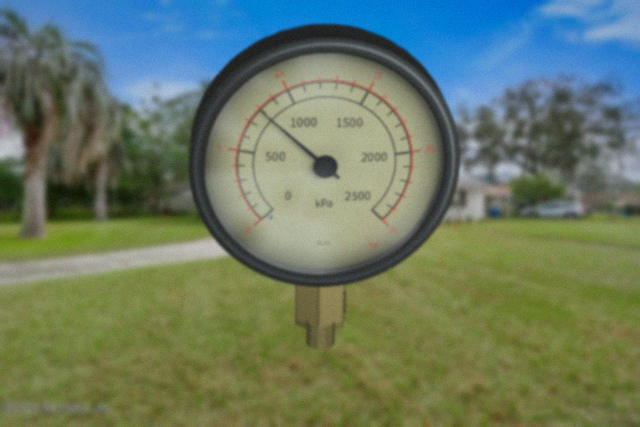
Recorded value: 800; kPa
